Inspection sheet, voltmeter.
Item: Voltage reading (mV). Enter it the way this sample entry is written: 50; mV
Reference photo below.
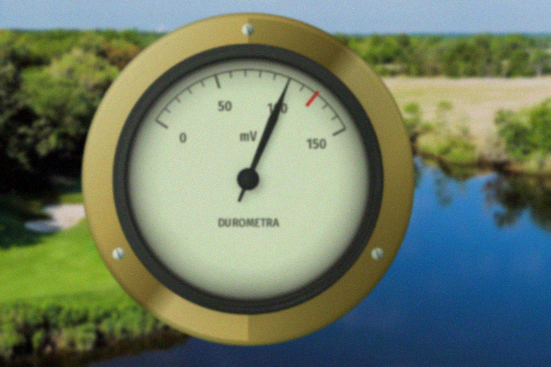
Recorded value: 100; mV
